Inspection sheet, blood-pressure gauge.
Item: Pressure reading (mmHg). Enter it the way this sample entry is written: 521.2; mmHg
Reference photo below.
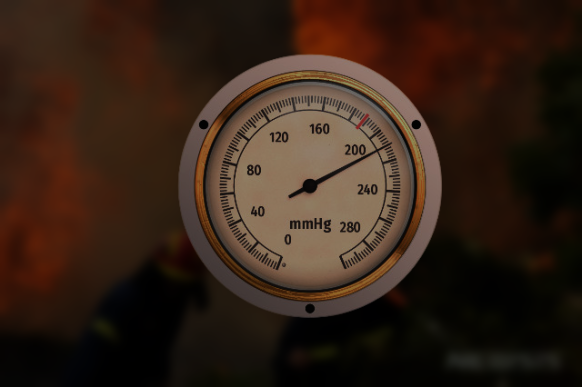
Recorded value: 210; mmHg
